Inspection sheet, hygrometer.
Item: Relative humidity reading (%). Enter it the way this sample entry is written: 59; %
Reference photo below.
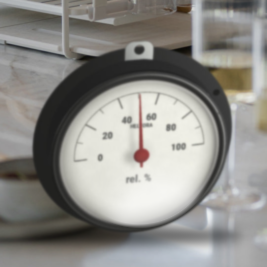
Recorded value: 50; %
